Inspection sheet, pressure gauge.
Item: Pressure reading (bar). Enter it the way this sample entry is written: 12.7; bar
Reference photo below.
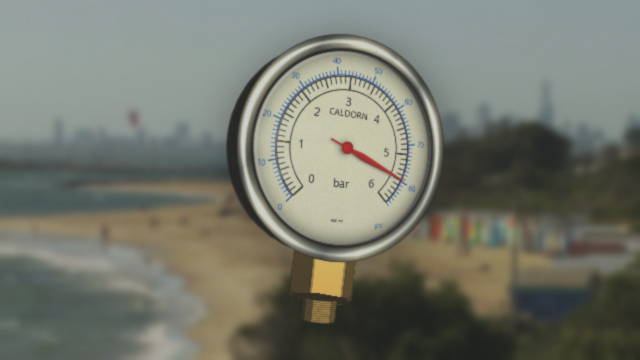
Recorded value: 5.5; bar
